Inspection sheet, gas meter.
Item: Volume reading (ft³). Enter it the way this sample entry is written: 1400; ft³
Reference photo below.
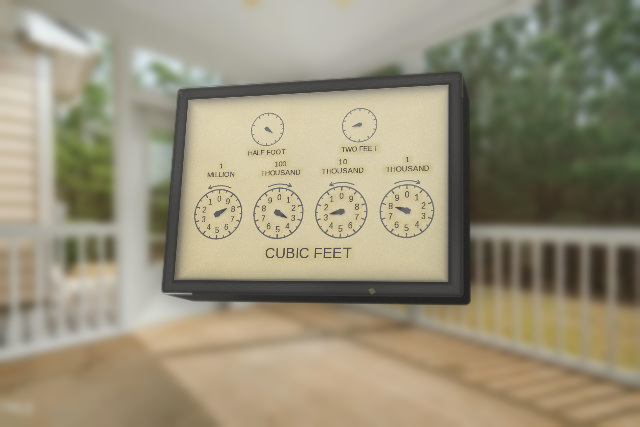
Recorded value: 832800; ft³
